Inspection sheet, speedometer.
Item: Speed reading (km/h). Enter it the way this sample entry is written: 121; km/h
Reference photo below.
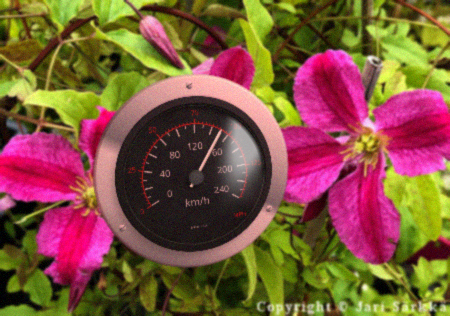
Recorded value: 150; km/h
